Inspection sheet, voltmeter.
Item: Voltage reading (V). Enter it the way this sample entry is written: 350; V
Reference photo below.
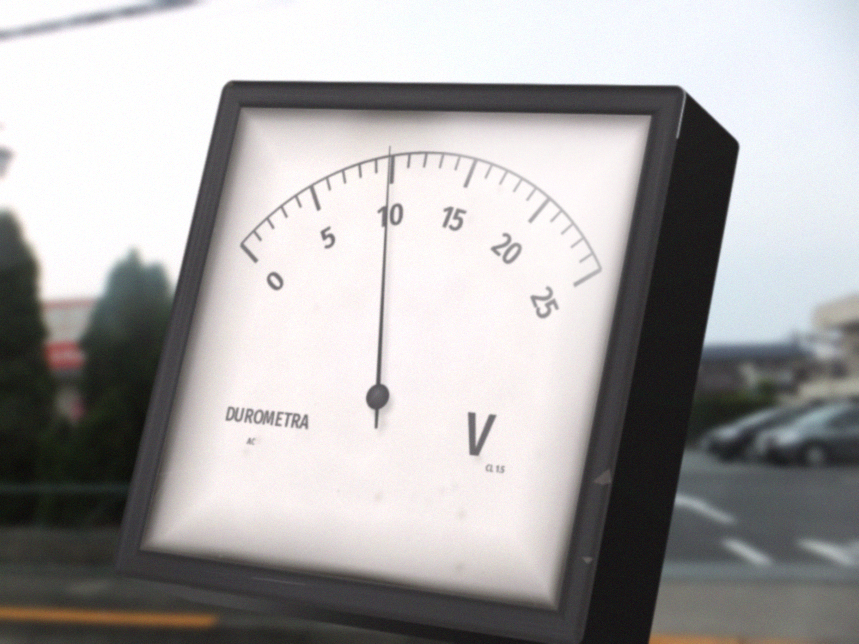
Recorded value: 10; V
